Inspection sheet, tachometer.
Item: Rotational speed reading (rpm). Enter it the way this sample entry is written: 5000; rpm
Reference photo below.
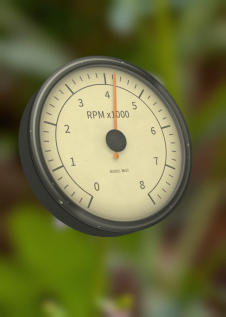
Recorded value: 4200; rpm
